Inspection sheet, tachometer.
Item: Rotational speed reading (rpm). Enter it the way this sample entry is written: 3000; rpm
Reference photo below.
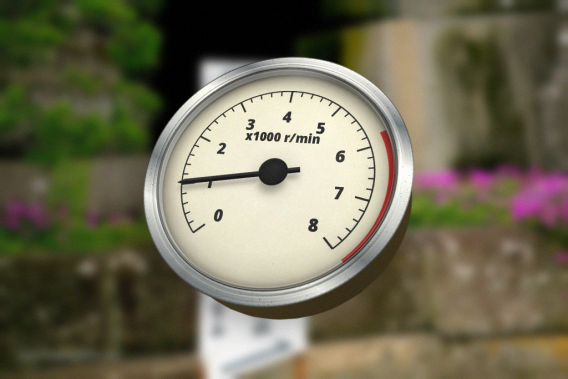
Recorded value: 1000; rpm
